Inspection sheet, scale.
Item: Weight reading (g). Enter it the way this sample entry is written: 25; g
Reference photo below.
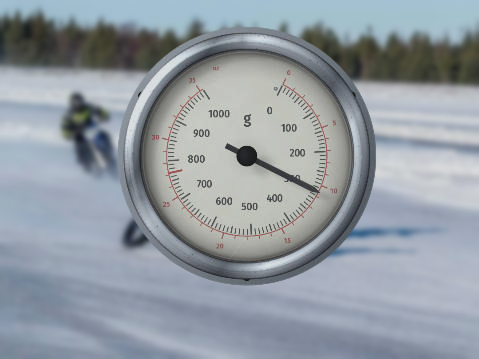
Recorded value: 300; g
